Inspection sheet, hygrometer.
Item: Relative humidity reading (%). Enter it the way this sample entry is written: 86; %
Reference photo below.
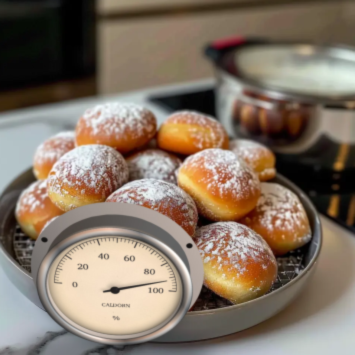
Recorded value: 90; %
